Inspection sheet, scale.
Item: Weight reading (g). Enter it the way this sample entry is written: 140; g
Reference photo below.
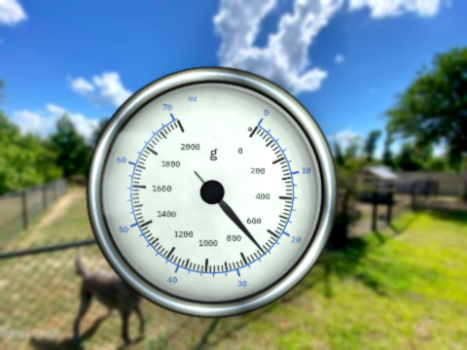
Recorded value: 700; g
